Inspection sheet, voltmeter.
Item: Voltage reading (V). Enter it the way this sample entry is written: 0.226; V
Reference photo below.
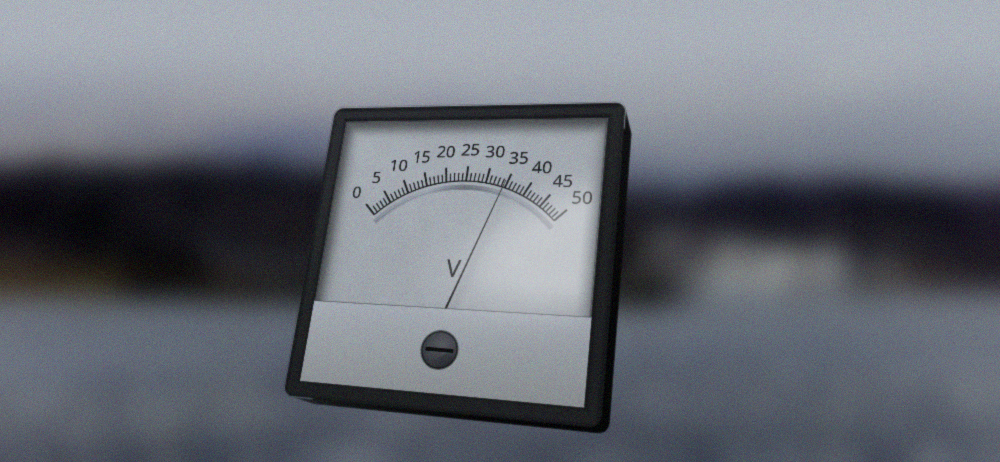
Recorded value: 35; V
